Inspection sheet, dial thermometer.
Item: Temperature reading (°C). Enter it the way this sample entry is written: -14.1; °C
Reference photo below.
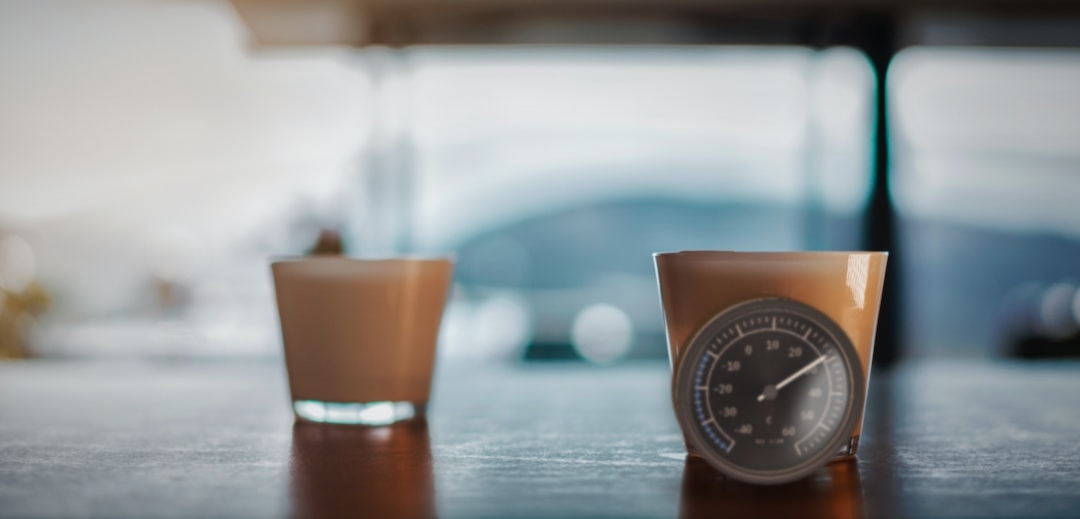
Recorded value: 28; °C
